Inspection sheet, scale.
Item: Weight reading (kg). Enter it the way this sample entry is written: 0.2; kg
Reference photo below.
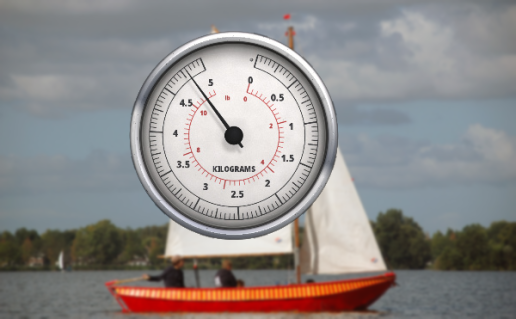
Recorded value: 4.8; kg
